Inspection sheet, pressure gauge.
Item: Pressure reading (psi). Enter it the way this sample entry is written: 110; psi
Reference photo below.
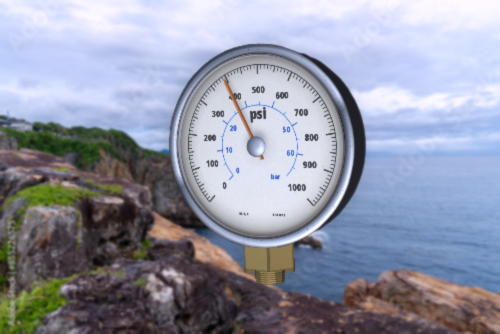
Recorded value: 400; psi
